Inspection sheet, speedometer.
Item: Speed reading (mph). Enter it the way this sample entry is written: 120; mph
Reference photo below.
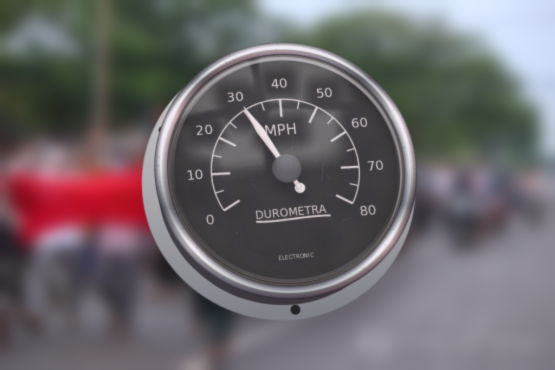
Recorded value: 30; mph
